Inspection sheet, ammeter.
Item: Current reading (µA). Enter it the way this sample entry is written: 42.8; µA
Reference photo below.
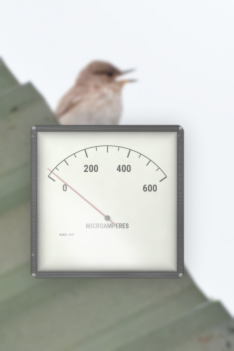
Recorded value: 25; µA
